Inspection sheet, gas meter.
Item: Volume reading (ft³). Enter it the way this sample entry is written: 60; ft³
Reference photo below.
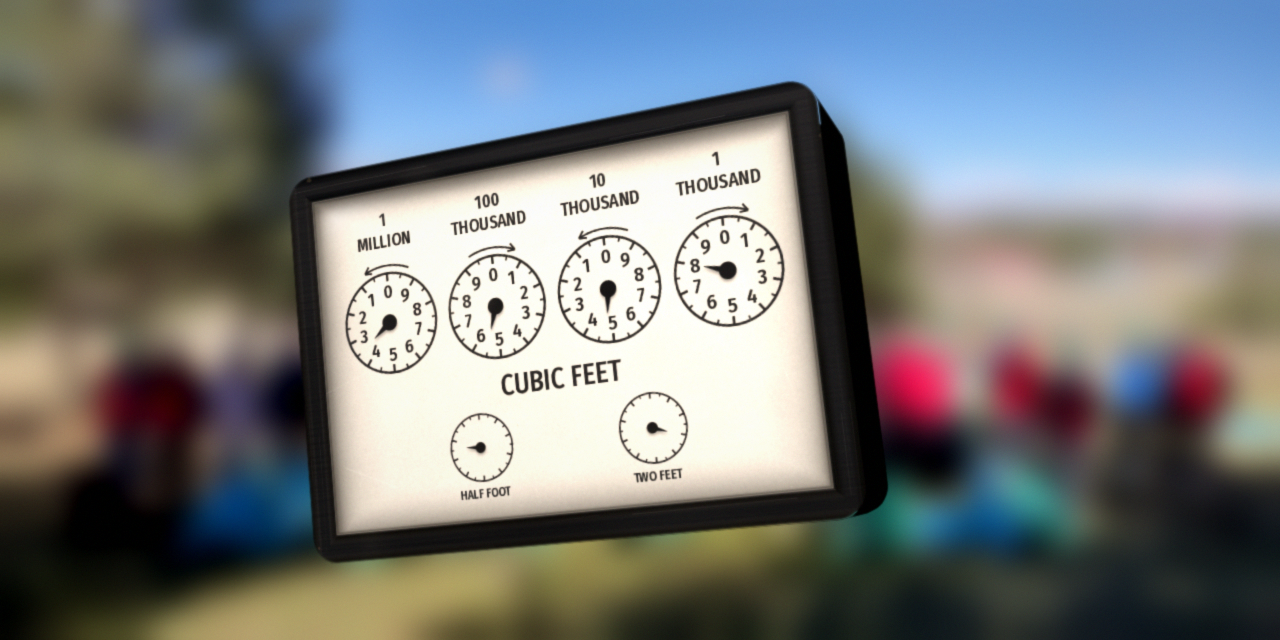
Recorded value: 354800; ft³
